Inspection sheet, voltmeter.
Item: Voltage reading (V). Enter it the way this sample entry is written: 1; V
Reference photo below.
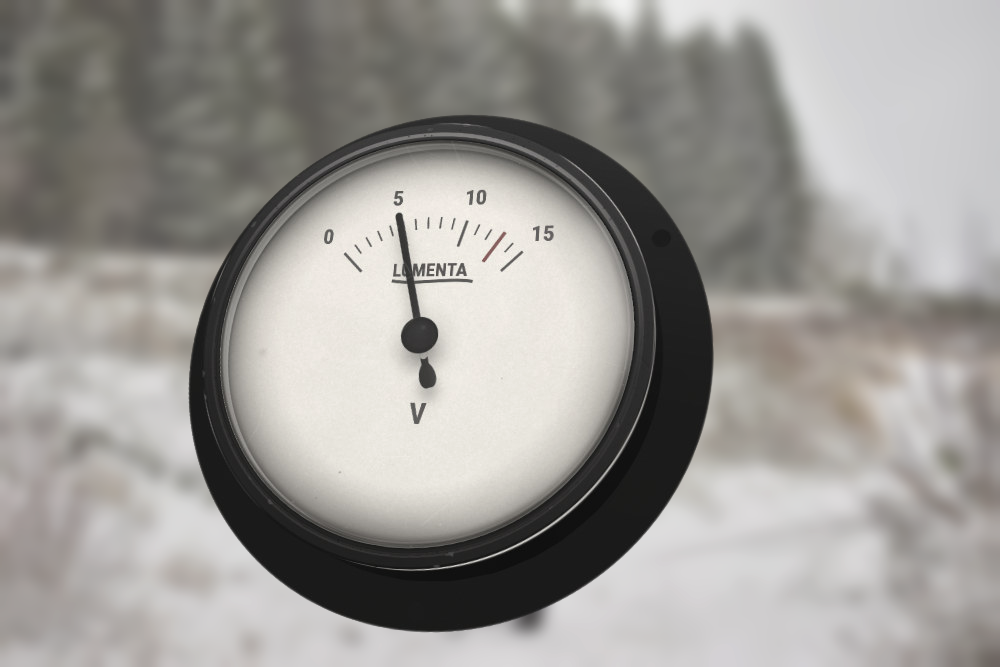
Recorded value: 5; V
